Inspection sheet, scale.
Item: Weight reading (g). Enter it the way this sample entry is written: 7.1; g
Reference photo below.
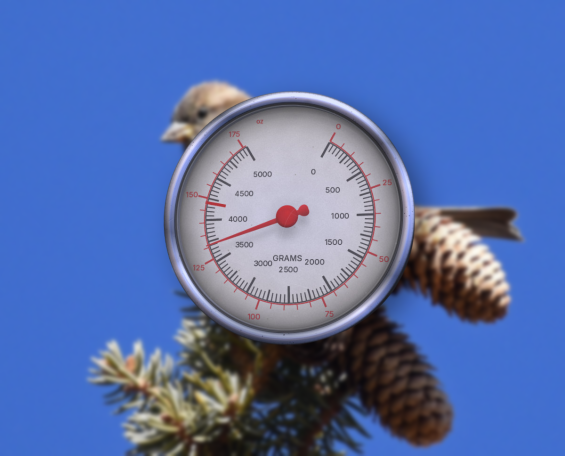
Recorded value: 3700; g
